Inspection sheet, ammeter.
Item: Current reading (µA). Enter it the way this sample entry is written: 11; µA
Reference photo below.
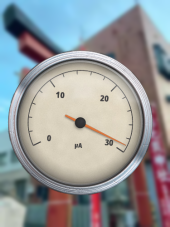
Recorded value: 29; µA
